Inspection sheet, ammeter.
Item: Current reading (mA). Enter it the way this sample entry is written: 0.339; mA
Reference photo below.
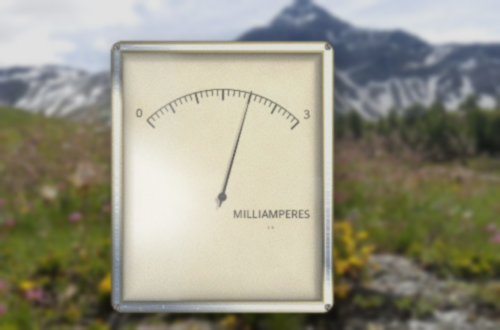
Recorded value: 2; mA
